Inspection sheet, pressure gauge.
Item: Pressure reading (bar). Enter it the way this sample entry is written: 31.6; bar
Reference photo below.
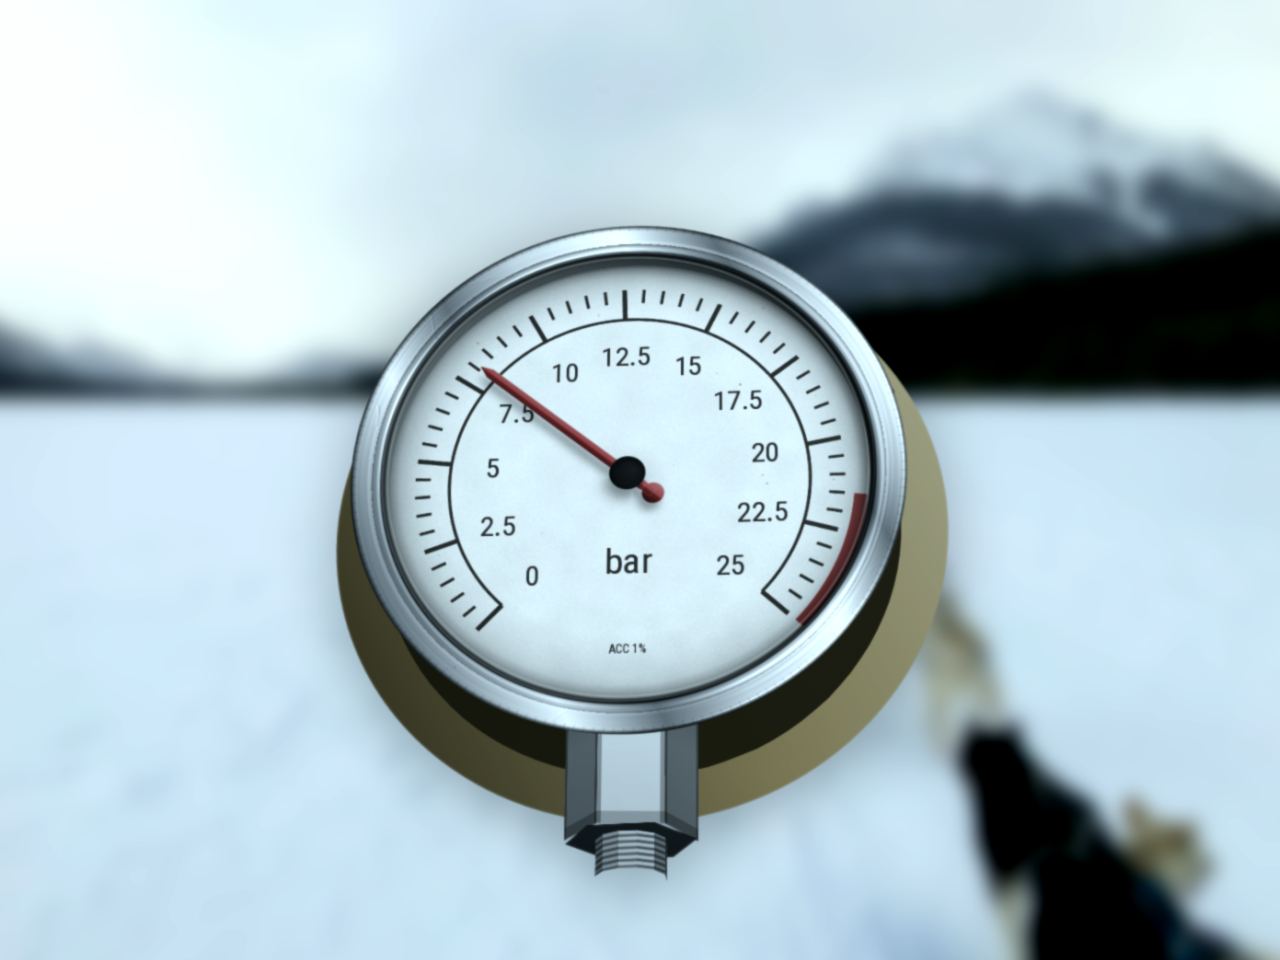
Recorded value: 8; bar
